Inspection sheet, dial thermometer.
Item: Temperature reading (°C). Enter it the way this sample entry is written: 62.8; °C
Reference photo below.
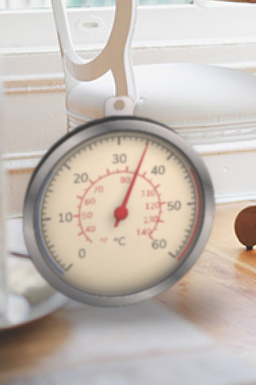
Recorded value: 35; °C
